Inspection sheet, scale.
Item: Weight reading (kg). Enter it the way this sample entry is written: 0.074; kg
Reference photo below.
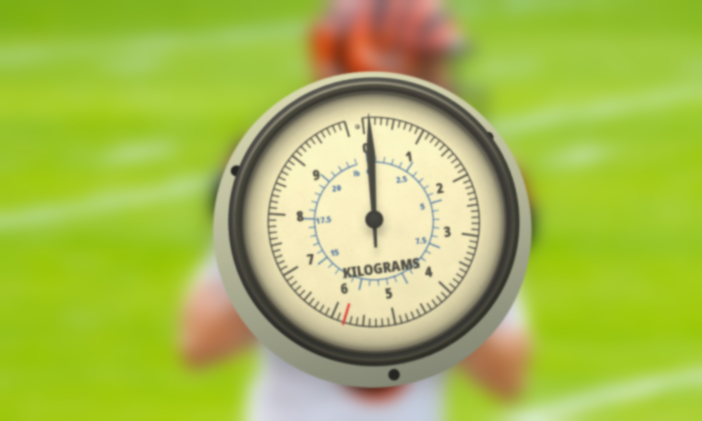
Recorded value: 0.1; kg
